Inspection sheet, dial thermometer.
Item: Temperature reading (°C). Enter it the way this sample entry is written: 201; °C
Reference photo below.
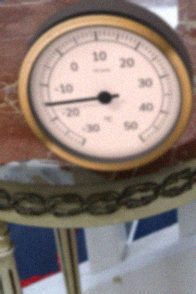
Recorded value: -15; °C
